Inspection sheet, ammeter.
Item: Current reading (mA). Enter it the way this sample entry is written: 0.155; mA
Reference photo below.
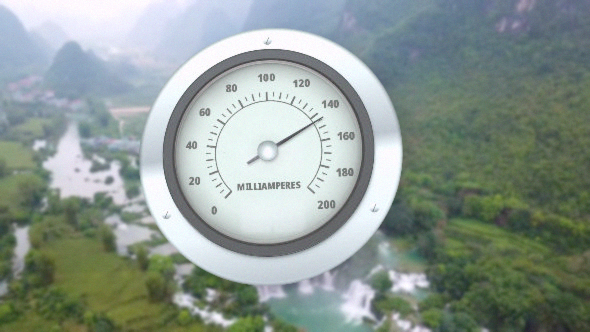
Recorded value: 145; mA
